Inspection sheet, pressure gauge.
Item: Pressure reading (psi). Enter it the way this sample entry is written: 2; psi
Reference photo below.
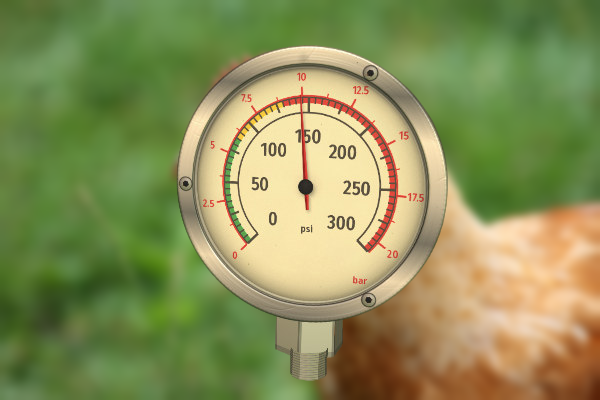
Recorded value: 145; psi
